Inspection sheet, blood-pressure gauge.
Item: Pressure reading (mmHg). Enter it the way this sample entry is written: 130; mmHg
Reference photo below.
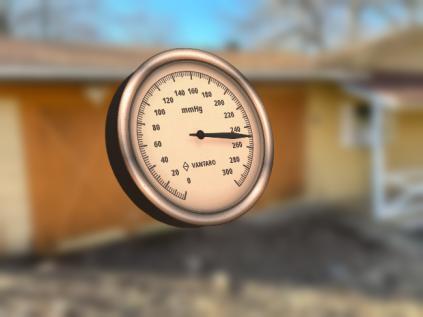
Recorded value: 250; mmHg
